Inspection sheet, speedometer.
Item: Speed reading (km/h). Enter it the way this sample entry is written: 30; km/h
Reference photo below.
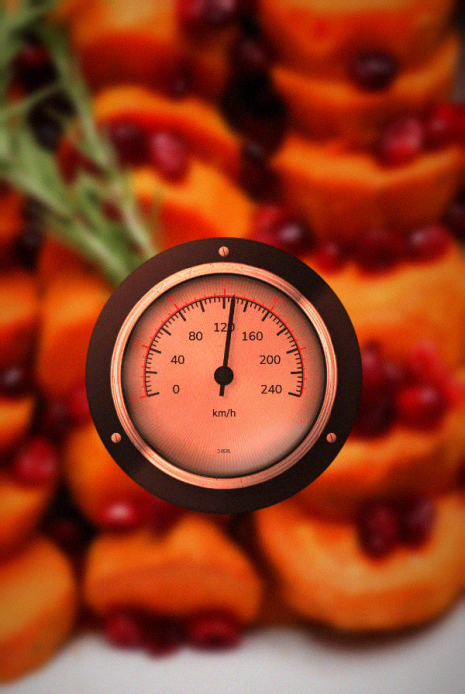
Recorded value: 128; km/h
